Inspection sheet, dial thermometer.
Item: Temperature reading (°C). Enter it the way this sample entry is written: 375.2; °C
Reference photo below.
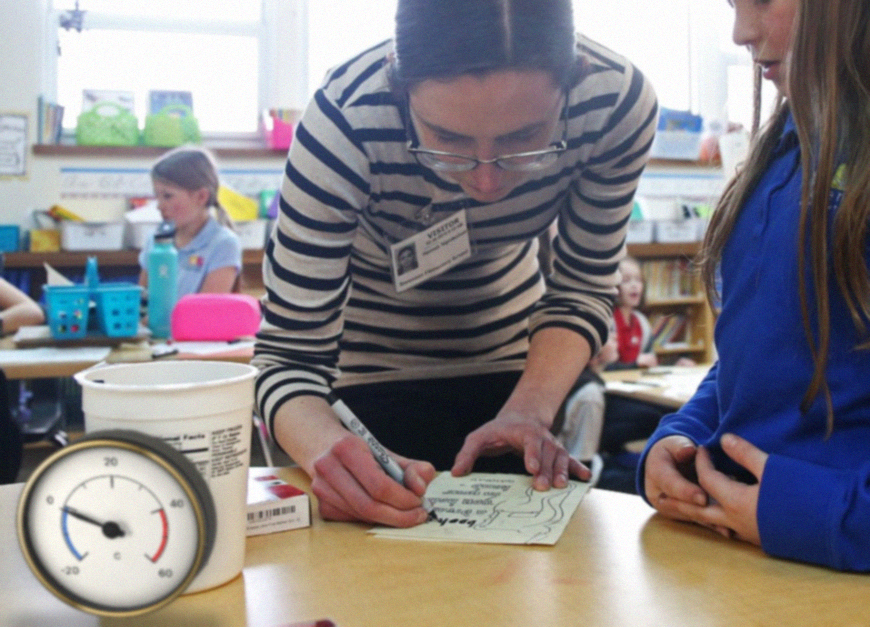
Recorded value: 0; °C
